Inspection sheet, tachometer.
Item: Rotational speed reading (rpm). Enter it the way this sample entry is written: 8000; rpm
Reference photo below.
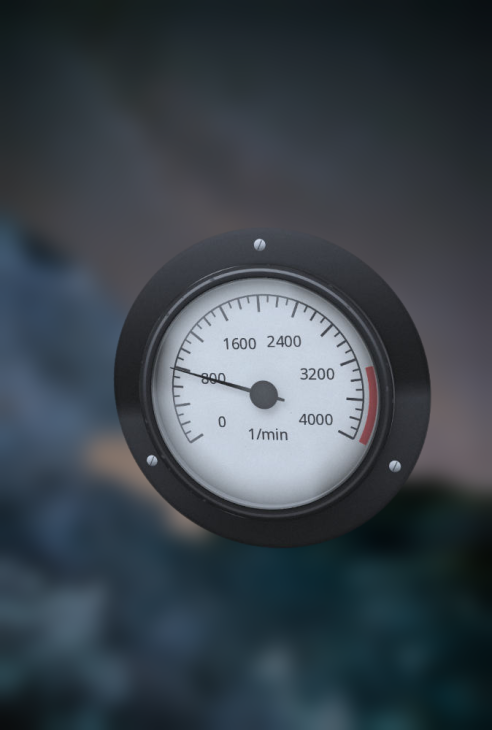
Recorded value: 800; rpm
